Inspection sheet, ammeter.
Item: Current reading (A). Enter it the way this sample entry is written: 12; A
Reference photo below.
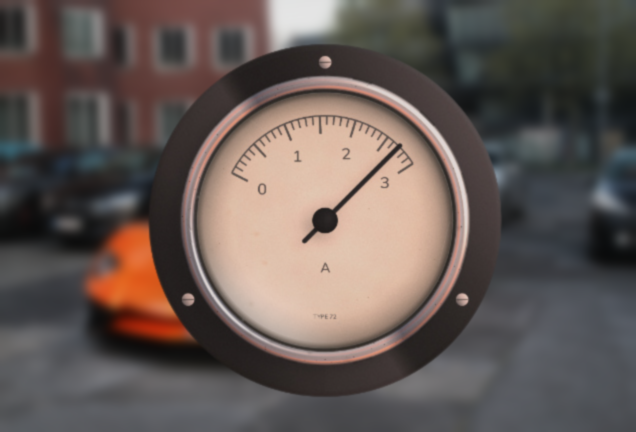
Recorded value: 2.7; A
